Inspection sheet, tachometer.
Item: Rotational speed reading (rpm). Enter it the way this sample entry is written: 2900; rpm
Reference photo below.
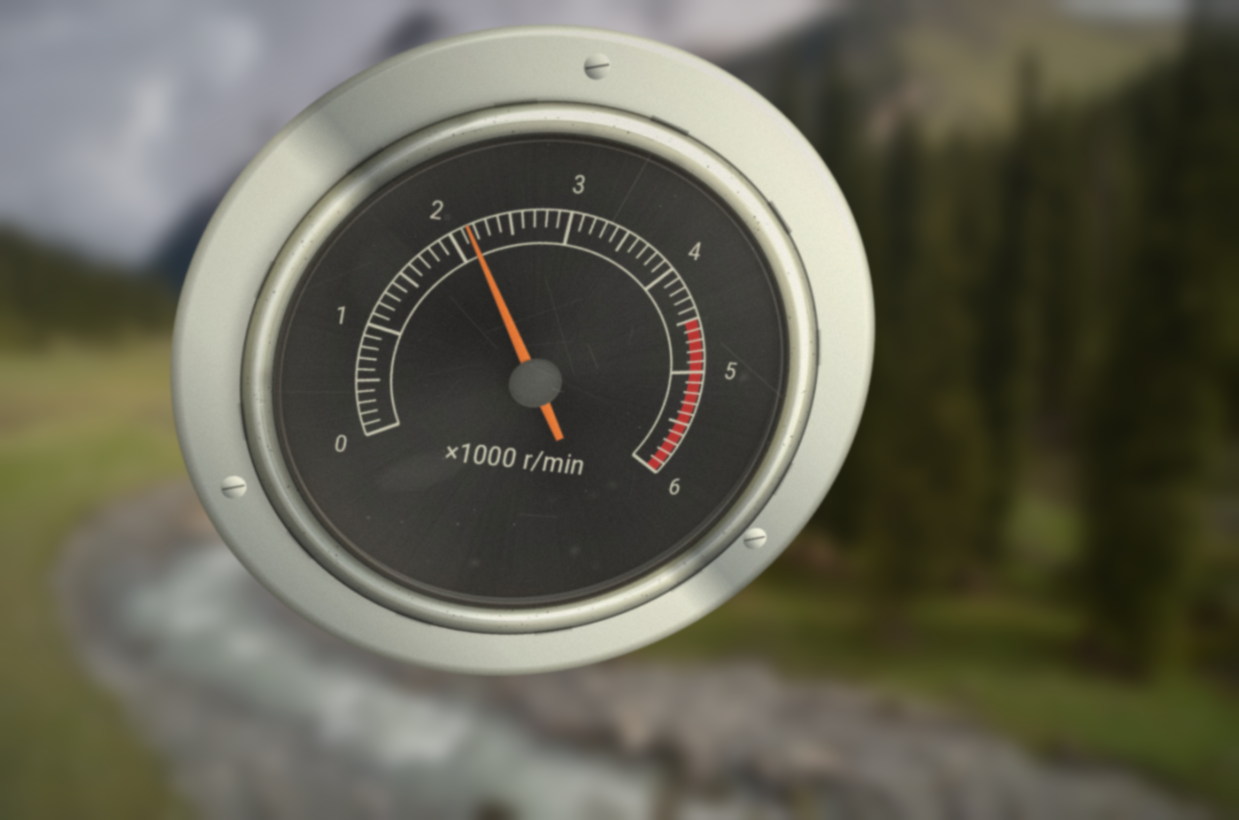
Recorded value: 2150; rpm
